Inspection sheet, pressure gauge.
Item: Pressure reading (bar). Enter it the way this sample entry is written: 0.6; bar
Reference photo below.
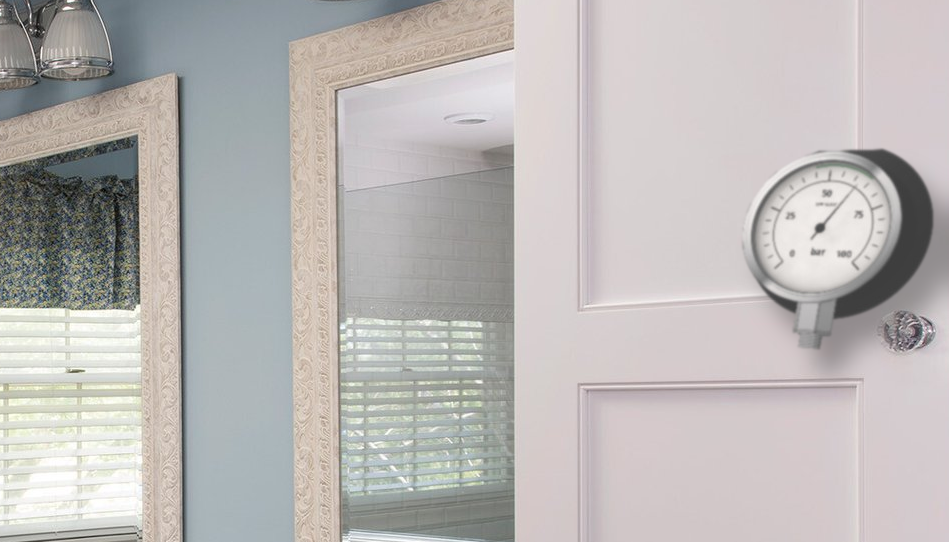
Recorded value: 62.5; bar
